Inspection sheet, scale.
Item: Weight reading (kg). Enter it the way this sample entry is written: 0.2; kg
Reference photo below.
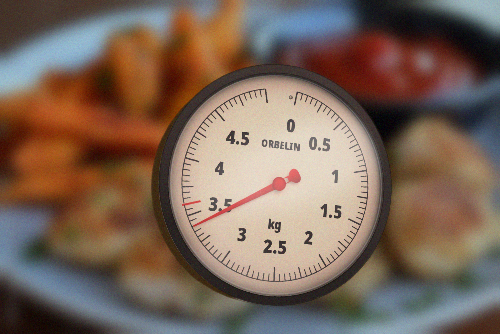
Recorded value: 3.4; kg
